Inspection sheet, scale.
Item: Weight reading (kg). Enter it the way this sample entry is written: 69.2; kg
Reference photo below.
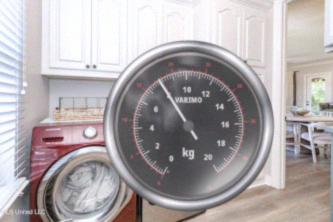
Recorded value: 8; kg
